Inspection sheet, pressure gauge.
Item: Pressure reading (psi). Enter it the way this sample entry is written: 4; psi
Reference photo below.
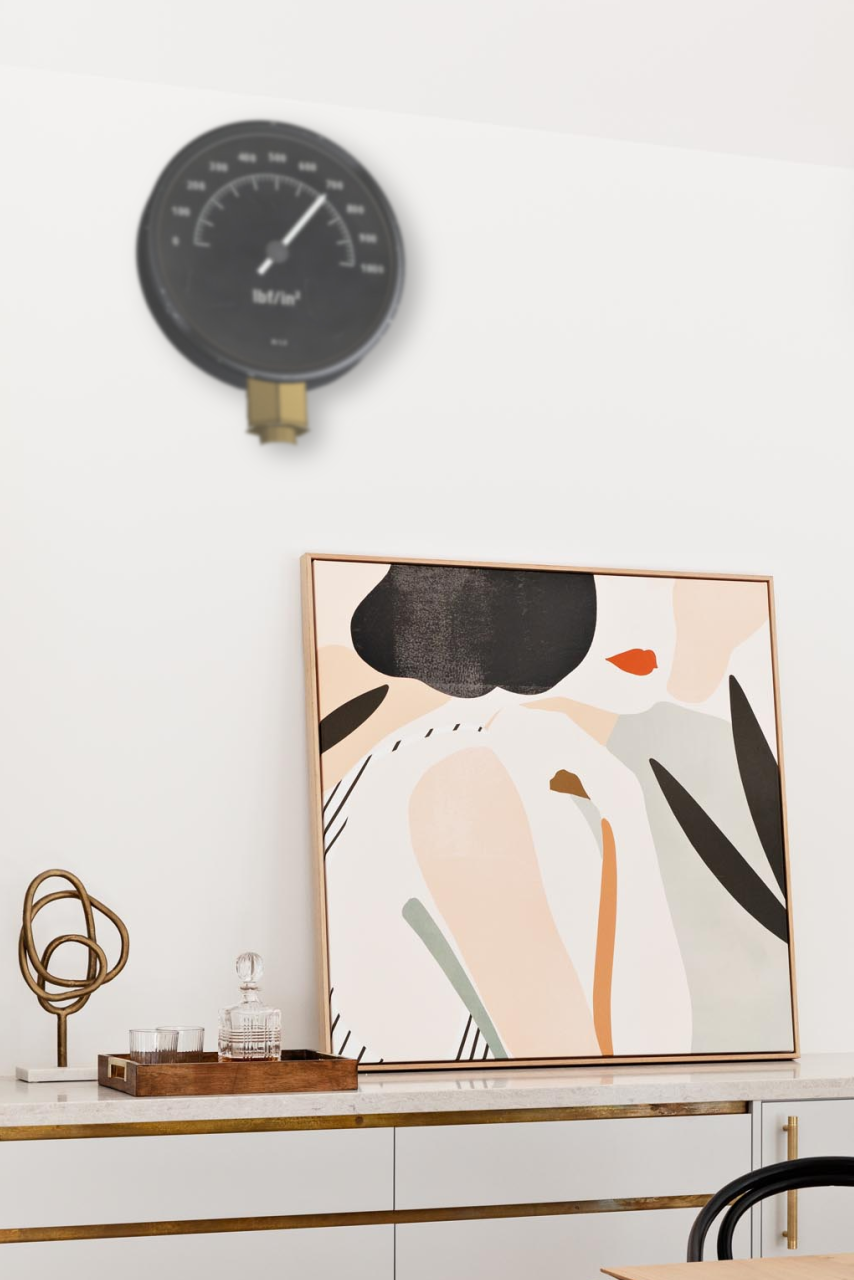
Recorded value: 700; psi
